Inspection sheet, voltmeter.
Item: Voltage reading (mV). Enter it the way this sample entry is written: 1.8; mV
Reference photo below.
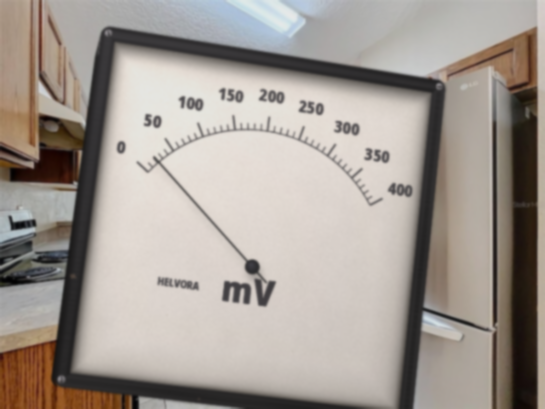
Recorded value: 20; mV
